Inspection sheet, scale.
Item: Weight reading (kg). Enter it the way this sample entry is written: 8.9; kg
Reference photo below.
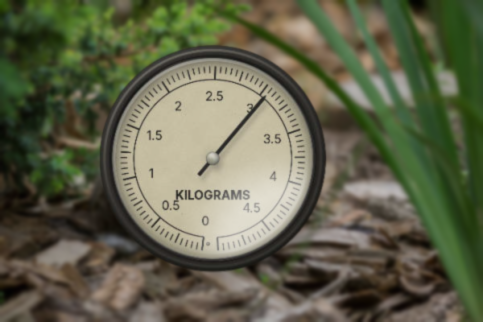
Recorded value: 3.05; kg
